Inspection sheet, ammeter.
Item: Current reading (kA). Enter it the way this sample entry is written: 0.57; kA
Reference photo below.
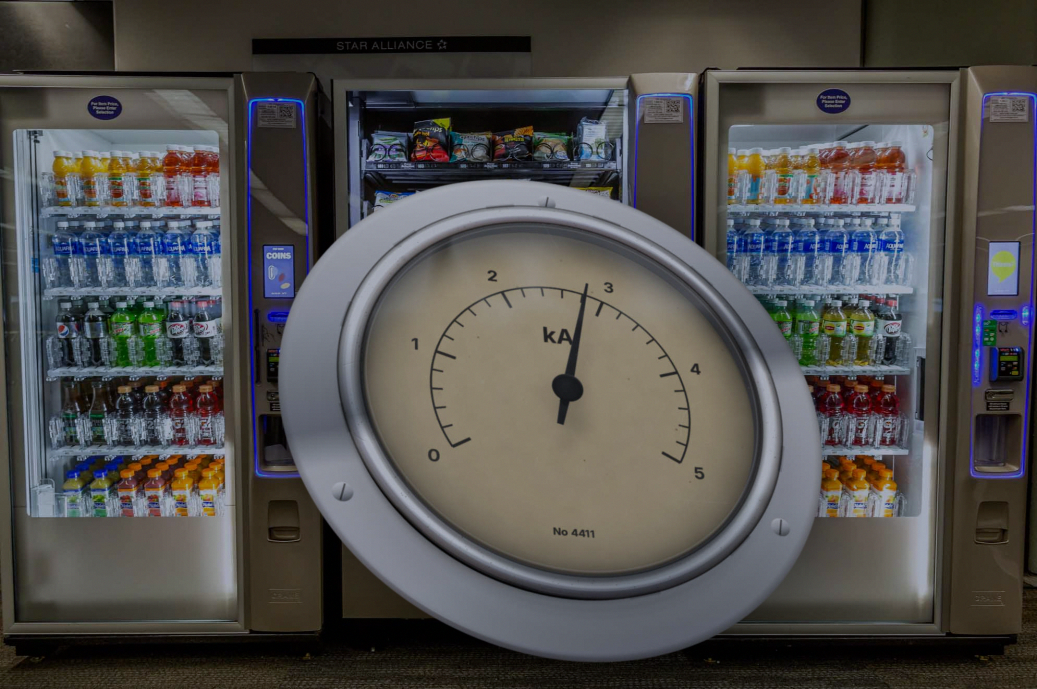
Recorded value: 2.8; kA
